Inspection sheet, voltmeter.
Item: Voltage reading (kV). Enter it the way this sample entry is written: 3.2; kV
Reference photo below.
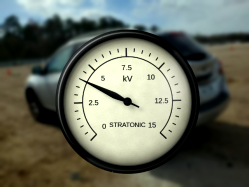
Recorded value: 4; kV
